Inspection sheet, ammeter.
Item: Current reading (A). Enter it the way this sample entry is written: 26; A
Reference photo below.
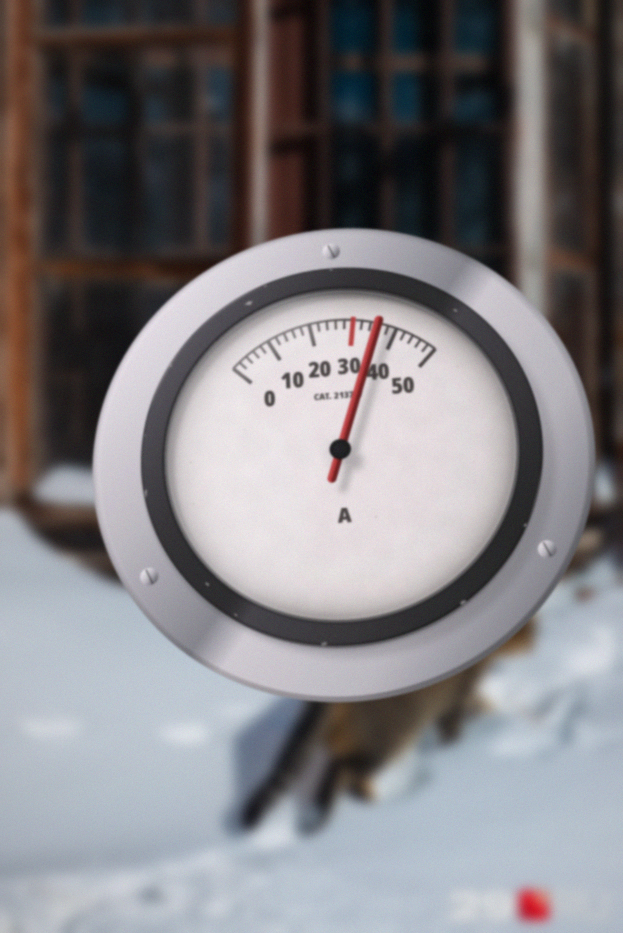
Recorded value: 36; A
